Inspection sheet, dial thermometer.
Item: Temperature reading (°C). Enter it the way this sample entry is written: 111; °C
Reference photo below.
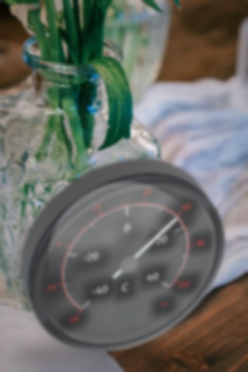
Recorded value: 15; °C
